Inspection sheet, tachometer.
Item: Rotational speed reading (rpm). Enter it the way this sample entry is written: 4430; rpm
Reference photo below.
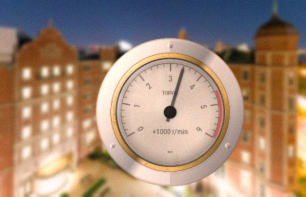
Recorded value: 3400; rpm
